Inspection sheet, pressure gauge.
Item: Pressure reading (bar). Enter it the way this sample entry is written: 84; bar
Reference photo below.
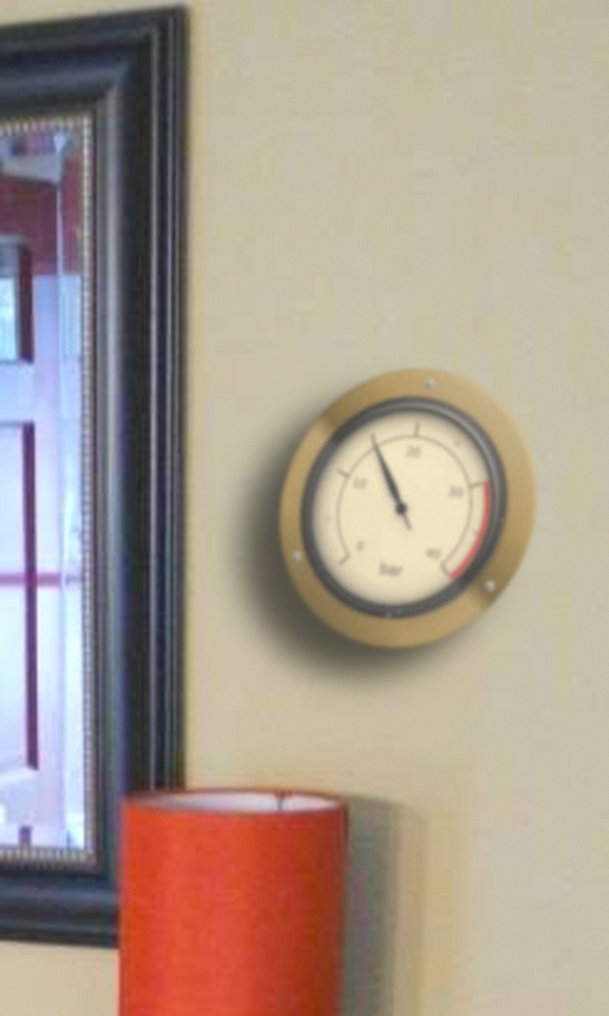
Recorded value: 15; bar
